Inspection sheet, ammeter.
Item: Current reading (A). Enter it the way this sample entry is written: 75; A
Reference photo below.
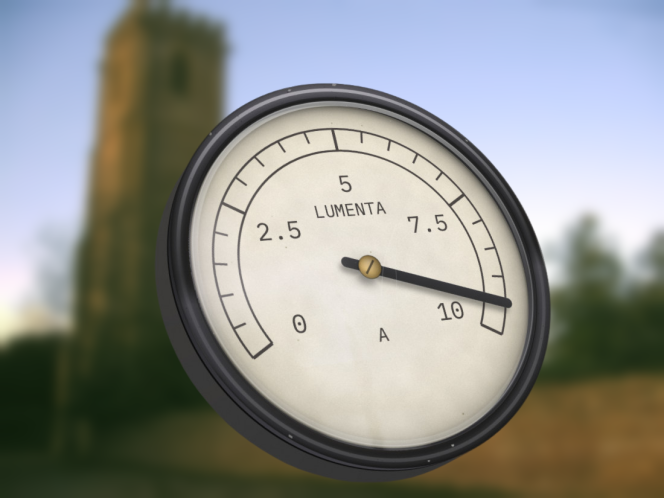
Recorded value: 9.5; A
